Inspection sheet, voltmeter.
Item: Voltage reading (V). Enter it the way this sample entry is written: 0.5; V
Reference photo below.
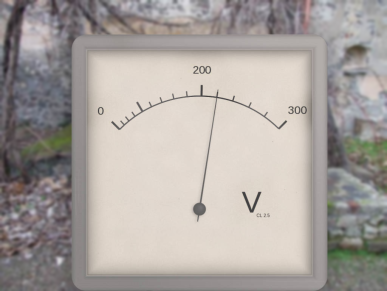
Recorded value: 220; V
